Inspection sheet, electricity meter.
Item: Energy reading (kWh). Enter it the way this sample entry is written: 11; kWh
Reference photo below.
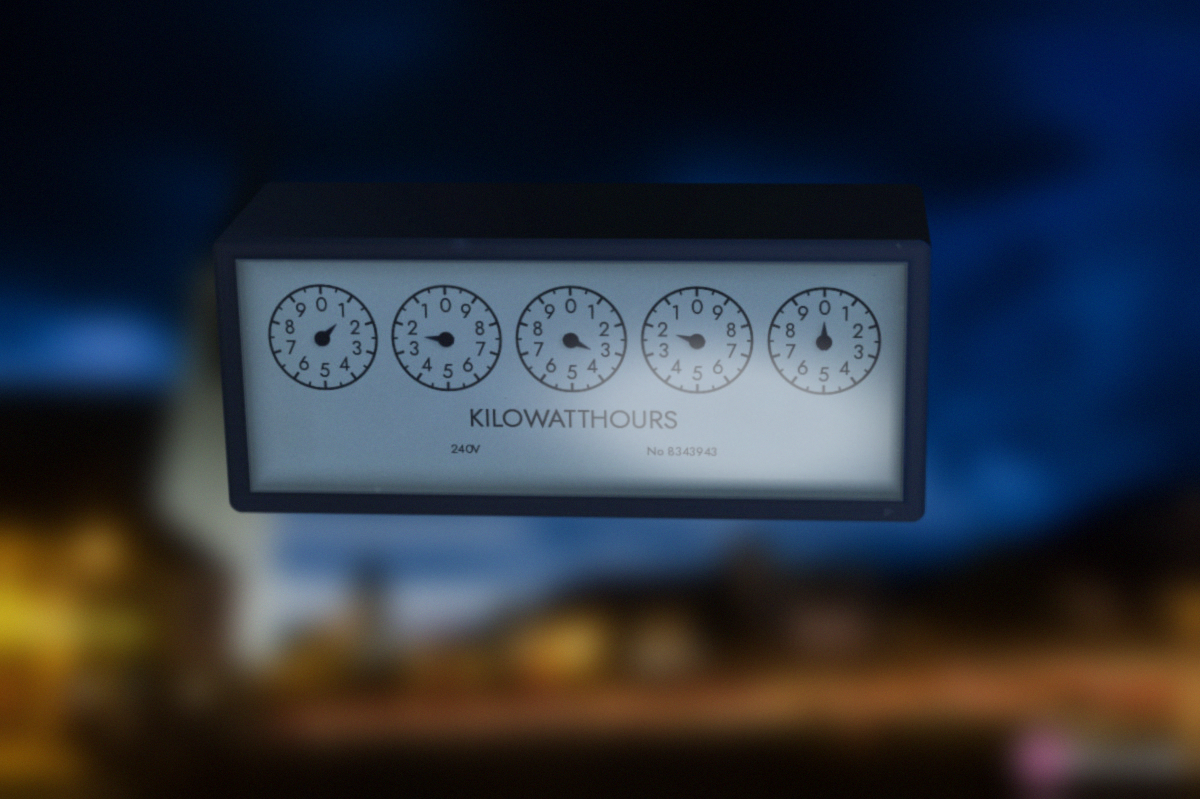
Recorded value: 12320; kWh
